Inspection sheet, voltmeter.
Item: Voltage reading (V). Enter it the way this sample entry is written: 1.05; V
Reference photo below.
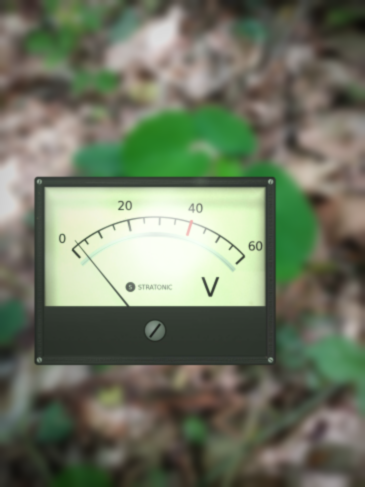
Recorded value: 2.5; V
